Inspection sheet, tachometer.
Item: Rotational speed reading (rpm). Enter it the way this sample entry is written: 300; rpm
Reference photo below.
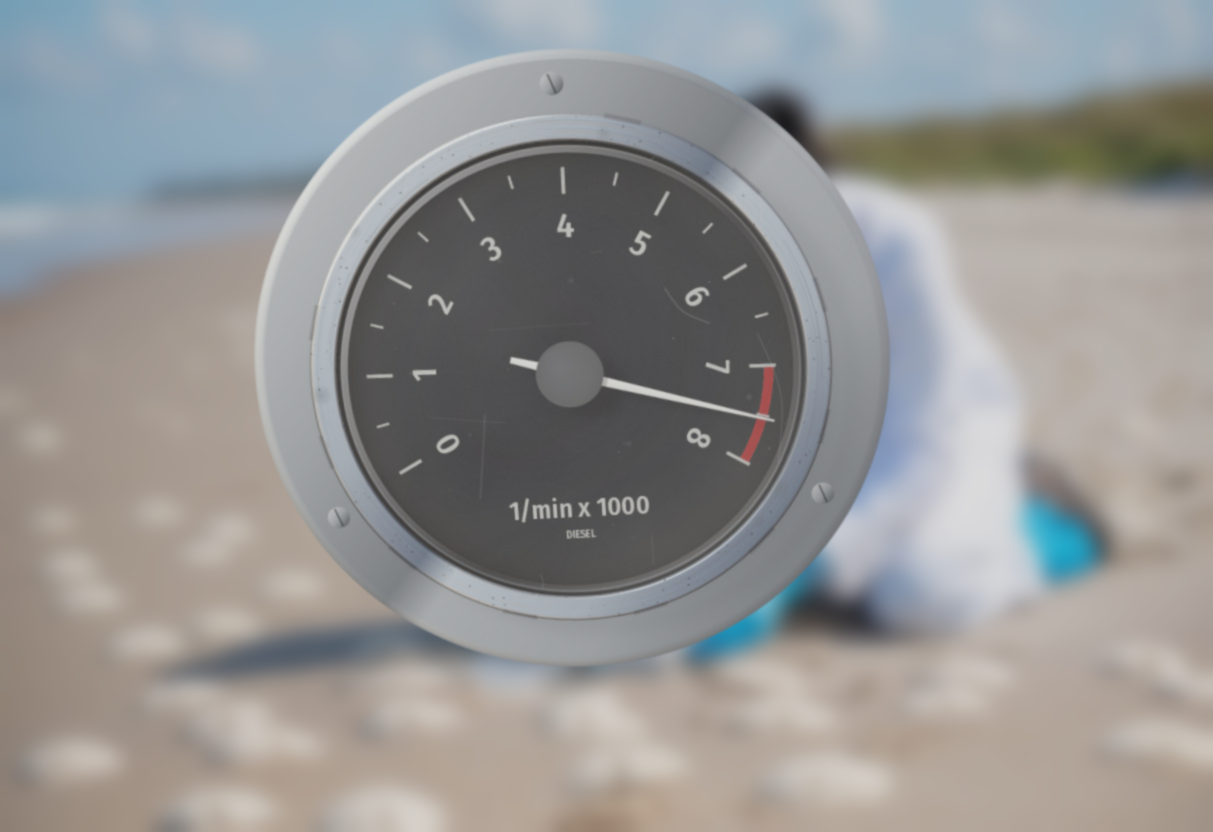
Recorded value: 7500; rpm
